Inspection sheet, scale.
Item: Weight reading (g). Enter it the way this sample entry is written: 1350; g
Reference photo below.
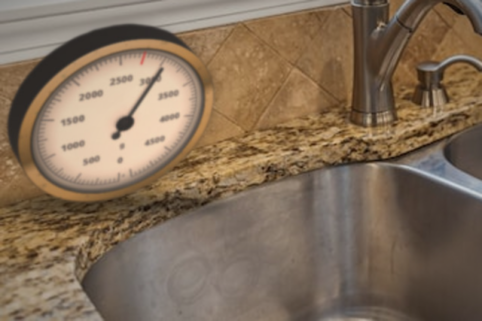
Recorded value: 3000; g
